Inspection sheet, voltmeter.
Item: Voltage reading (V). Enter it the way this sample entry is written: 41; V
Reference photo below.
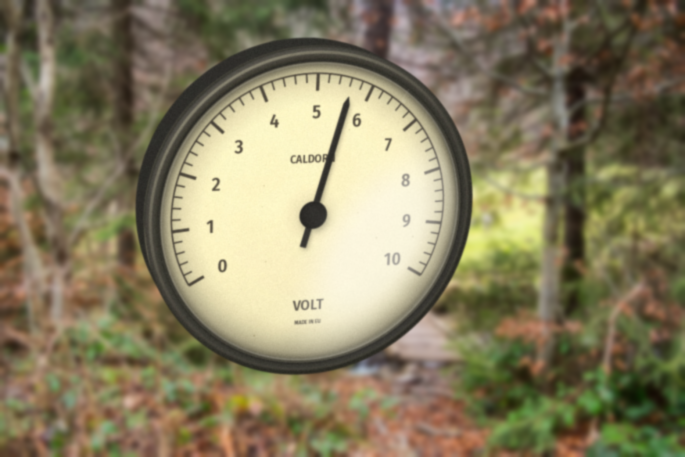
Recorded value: 5.6; V
